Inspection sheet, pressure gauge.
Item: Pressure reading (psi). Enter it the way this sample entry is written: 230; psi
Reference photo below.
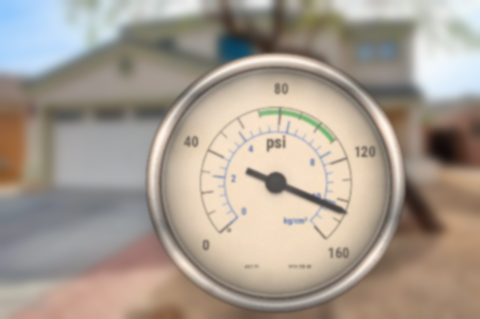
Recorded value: 145; psi
